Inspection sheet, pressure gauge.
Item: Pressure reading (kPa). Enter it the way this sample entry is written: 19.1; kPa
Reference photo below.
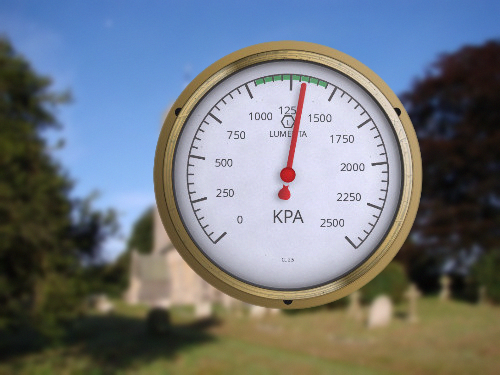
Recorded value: 1325; kPa
